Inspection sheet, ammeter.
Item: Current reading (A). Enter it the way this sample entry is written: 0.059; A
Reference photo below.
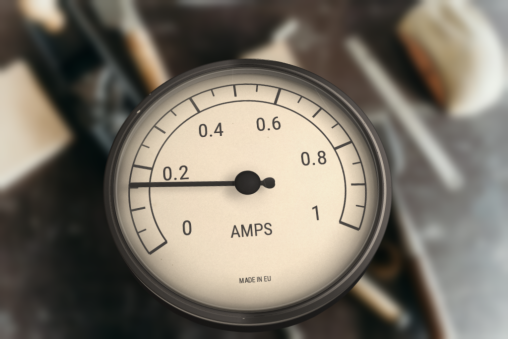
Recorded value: 0.15; A
